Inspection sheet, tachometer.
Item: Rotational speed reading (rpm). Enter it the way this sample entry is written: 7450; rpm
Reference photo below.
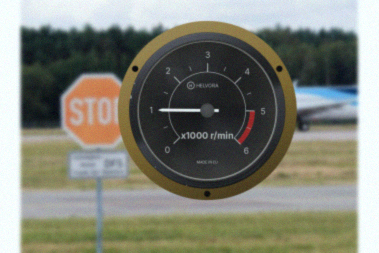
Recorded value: 1000; rpm
